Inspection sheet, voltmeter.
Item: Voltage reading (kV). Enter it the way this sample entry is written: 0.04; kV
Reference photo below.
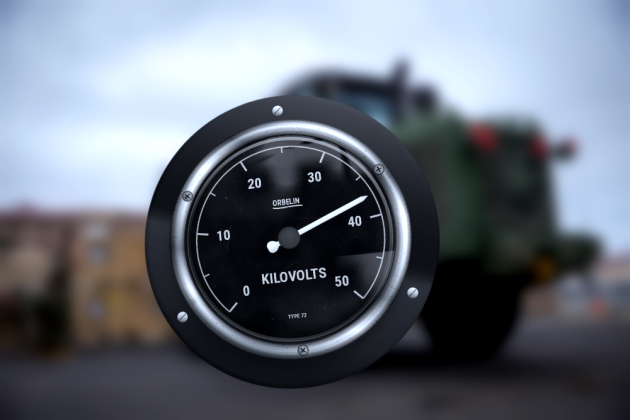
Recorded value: 37.5; kV
